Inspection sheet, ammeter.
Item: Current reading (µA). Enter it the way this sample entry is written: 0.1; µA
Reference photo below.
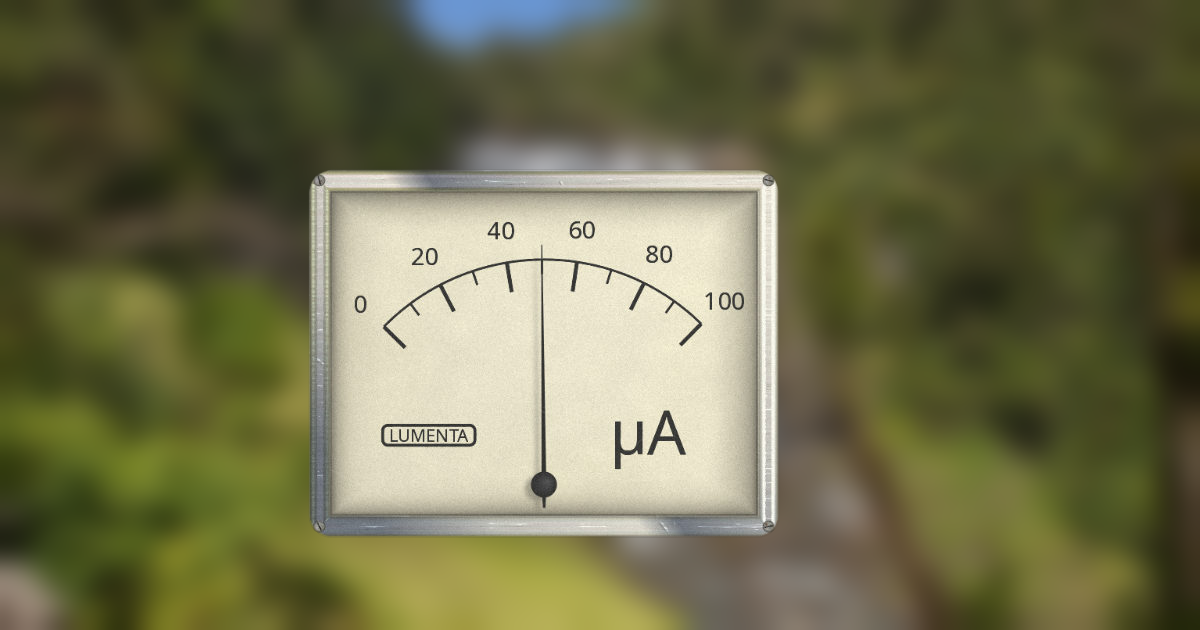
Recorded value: 50; µA
